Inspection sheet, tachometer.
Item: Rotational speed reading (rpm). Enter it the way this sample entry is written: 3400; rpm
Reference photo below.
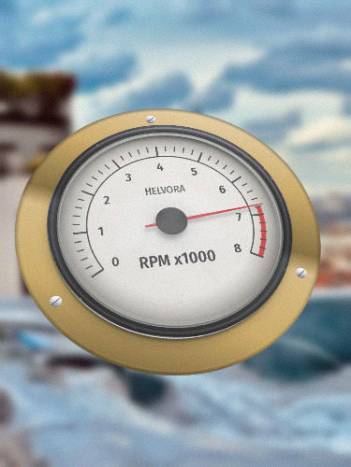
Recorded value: 6800; rpm
